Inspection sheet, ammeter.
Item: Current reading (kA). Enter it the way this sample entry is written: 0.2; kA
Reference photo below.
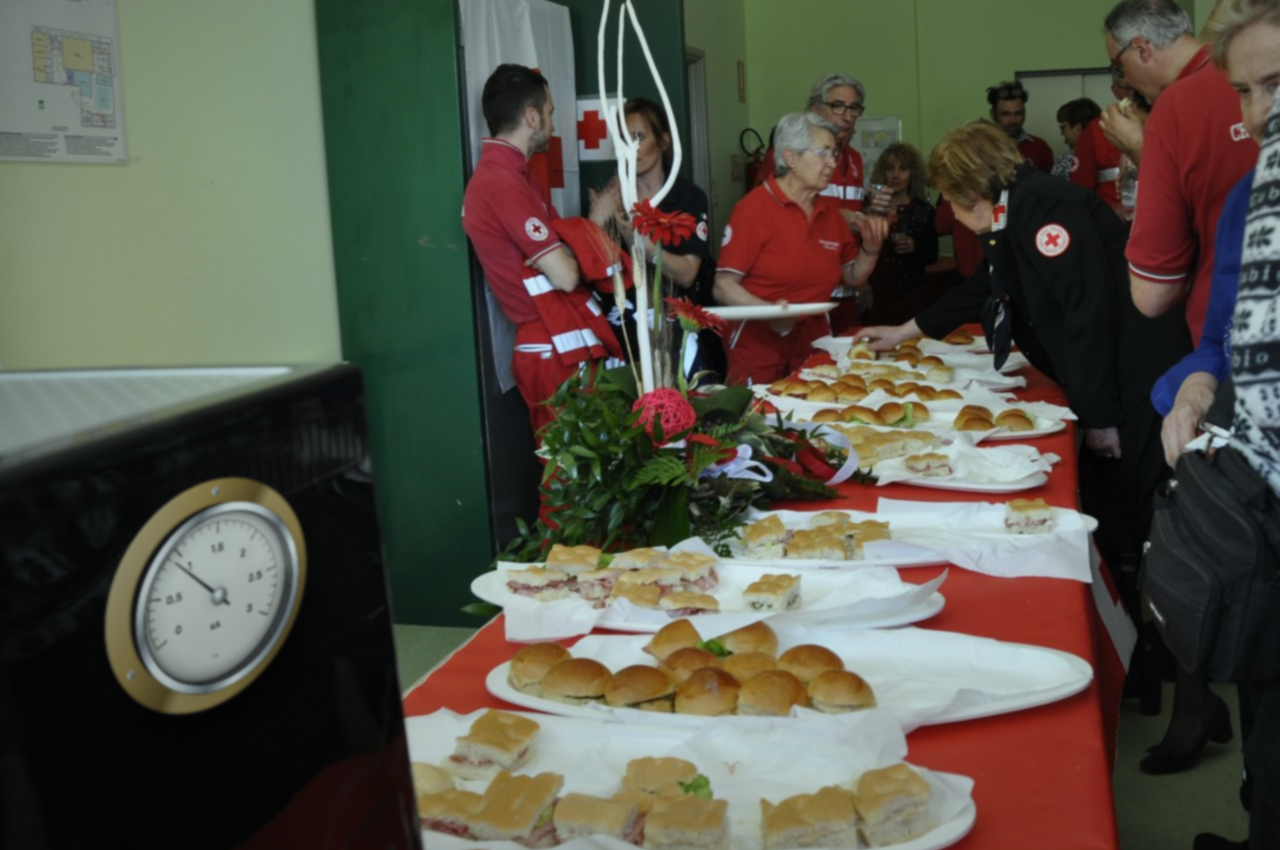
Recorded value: 0.9; kA
